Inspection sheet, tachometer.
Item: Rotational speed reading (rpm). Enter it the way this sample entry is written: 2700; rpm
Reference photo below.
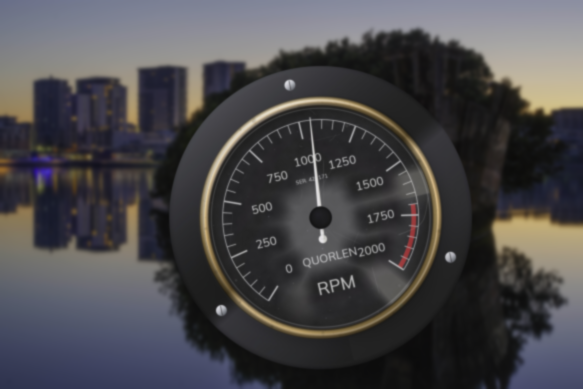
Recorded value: 1050; rpm
